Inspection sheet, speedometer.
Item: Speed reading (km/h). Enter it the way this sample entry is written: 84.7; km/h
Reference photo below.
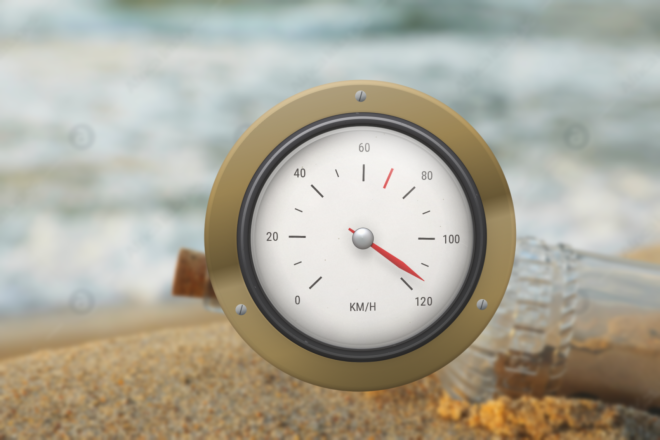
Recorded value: 115; km/h
